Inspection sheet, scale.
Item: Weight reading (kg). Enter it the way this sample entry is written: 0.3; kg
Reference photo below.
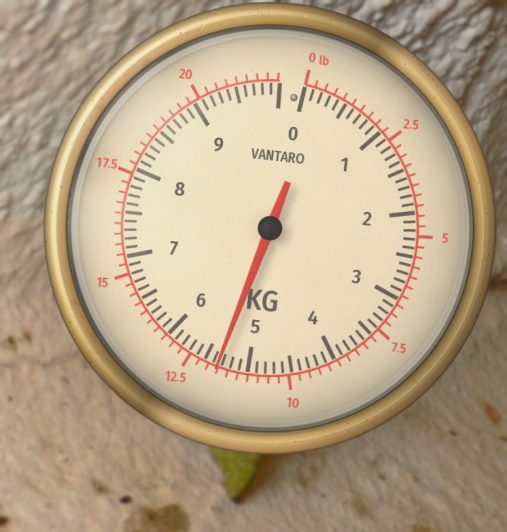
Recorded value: 5.35; kg
